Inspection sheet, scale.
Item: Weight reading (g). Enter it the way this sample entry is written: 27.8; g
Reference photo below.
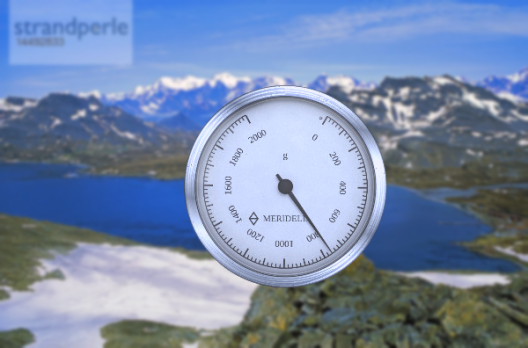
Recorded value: 760; g
